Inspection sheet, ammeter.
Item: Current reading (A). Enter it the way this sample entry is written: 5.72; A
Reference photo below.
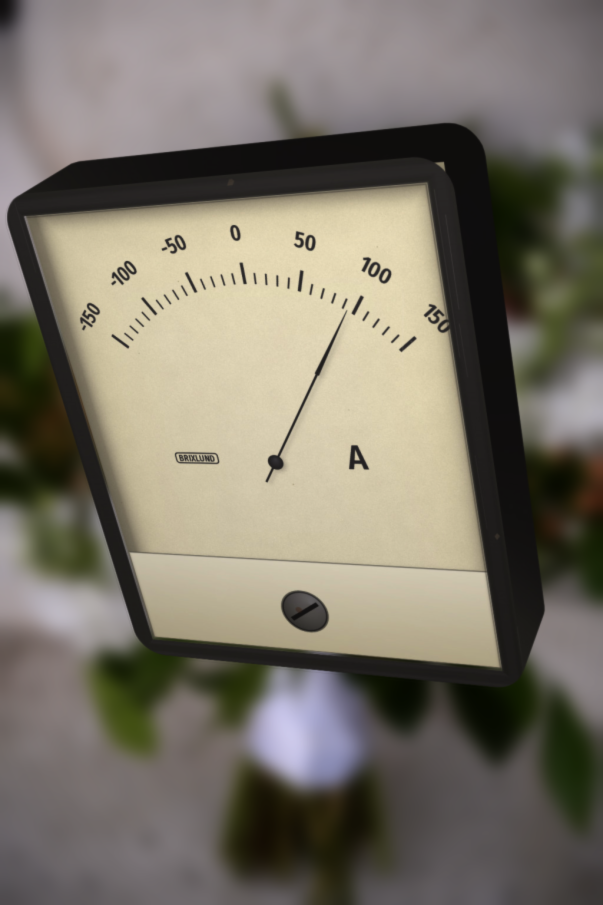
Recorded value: 95; A
